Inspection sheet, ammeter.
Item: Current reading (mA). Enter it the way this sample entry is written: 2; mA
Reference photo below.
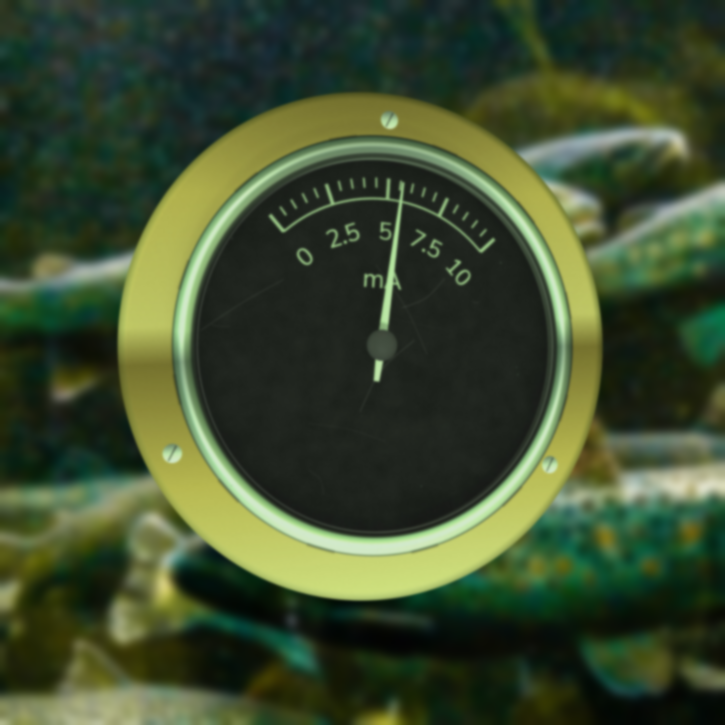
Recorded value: 5.5; mA
